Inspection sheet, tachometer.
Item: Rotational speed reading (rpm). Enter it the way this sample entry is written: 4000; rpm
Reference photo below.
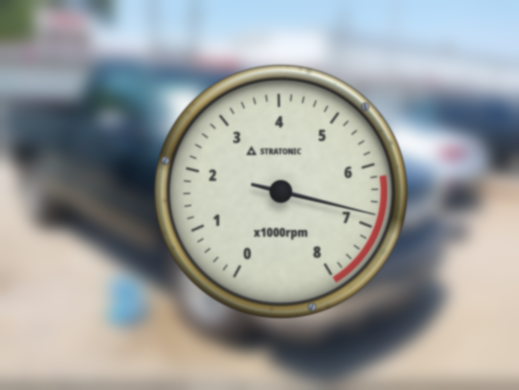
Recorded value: 6800; rpm
